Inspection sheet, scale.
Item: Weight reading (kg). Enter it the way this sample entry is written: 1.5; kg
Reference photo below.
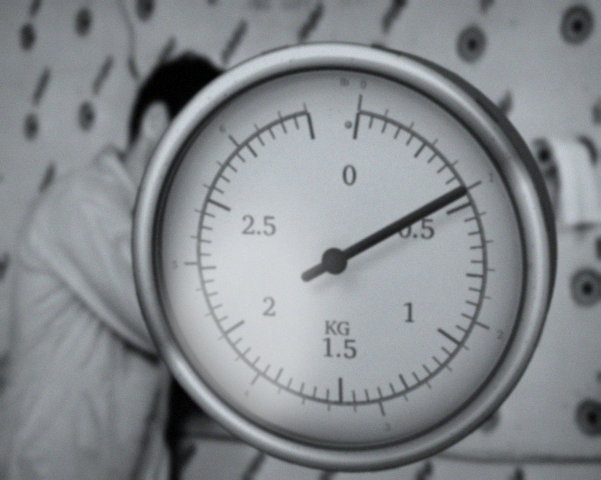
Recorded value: 0.45; kg
